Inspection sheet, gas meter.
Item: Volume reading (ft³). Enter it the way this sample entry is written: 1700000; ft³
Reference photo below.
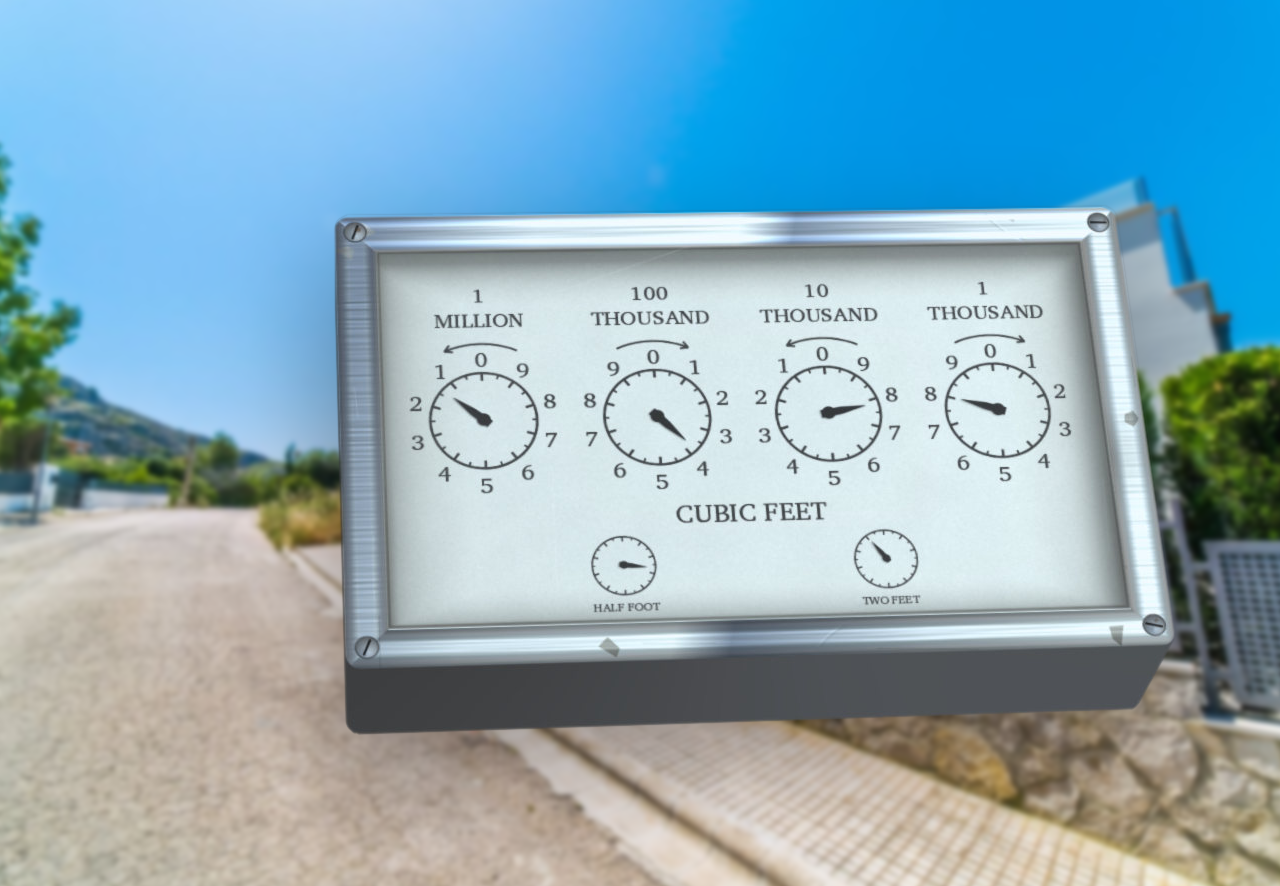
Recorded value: 137800; ft³
